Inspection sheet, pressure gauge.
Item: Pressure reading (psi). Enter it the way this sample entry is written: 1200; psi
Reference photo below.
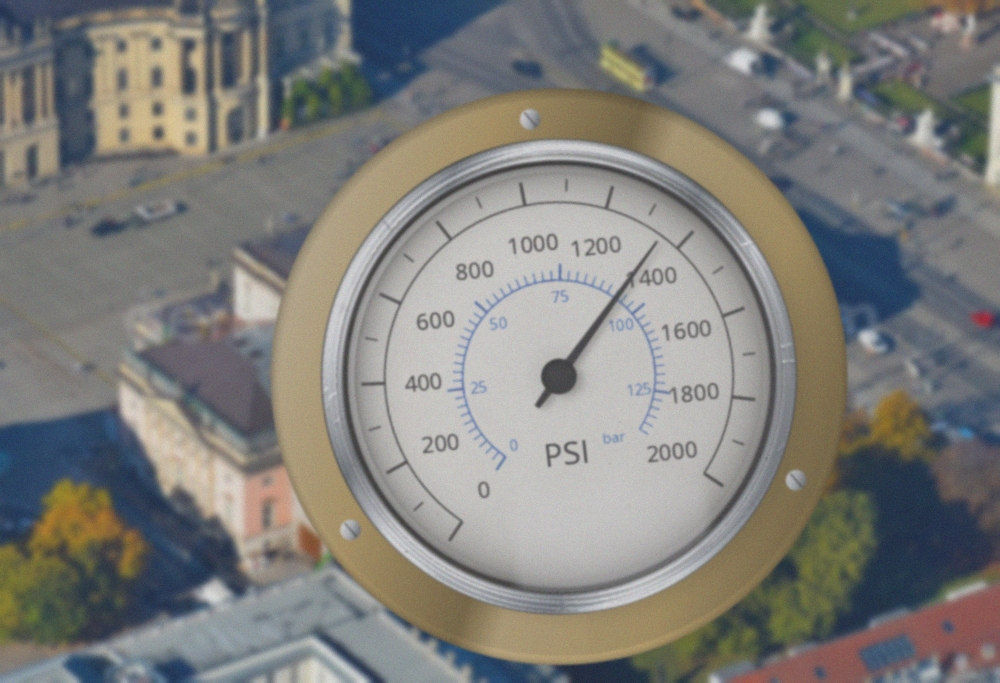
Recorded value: 1350; psi
